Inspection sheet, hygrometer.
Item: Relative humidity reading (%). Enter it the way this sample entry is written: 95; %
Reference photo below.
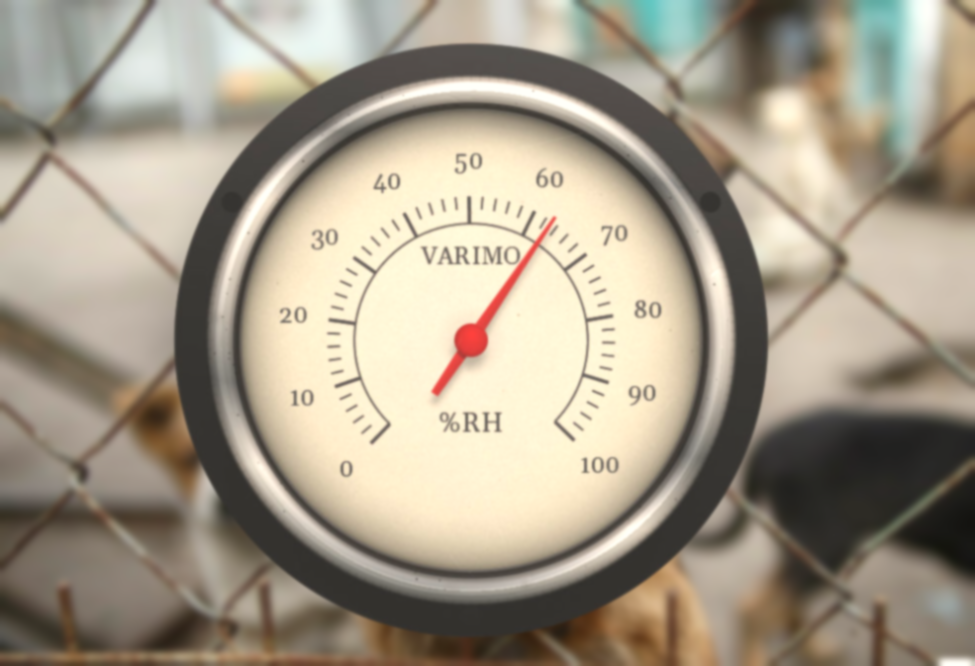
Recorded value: 63; %
